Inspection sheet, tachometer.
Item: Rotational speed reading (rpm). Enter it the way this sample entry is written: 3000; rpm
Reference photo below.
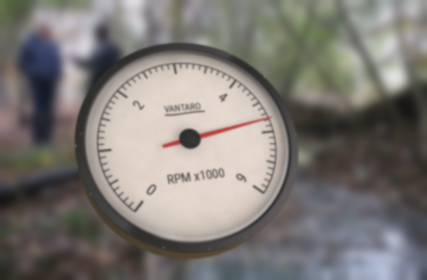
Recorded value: 4800; rpm
